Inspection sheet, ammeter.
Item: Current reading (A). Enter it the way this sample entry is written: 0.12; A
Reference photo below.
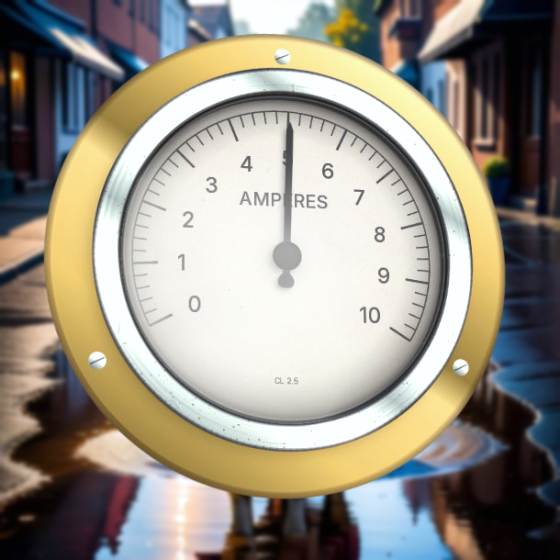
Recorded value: 5; A
